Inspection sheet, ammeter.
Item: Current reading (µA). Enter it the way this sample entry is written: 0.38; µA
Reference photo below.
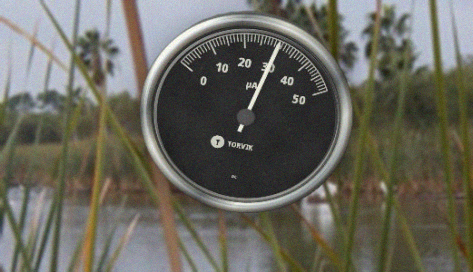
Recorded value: 30; µA
